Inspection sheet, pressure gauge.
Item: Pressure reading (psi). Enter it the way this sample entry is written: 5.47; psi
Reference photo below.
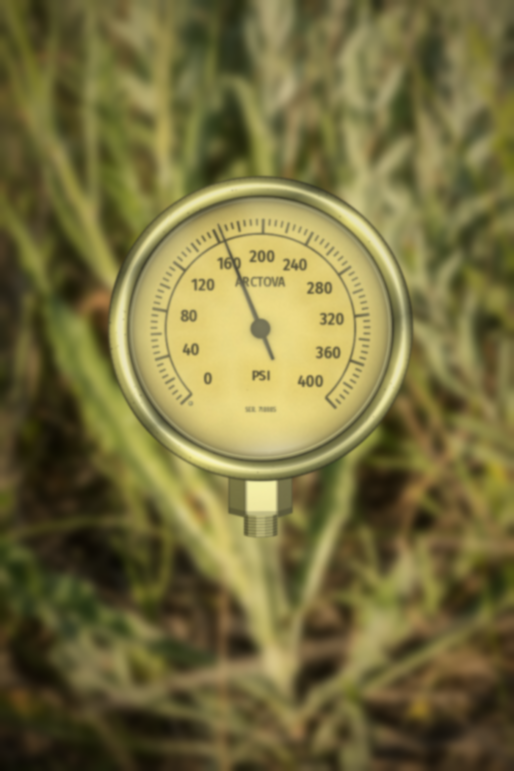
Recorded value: 165; psi
